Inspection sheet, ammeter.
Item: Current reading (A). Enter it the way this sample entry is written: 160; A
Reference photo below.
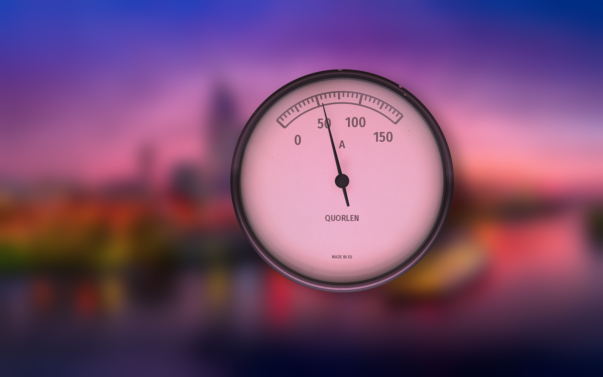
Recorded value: 55; A
